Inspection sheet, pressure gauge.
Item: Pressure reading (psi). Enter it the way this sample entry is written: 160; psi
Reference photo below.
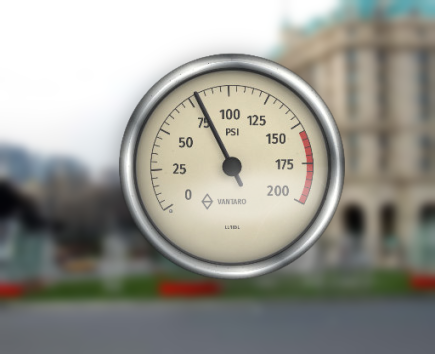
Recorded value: 80; psi
